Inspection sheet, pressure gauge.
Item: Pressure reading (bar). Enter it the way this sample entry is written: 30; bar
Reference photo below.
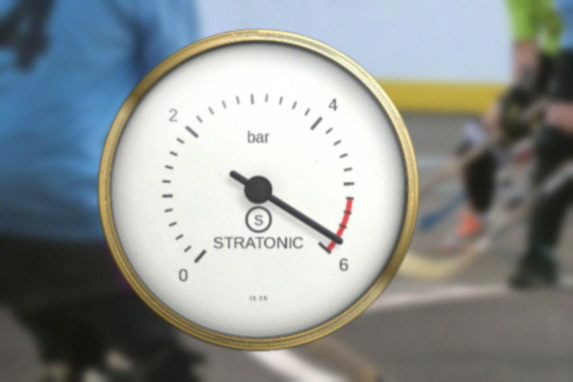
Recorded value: 5.8; bar
